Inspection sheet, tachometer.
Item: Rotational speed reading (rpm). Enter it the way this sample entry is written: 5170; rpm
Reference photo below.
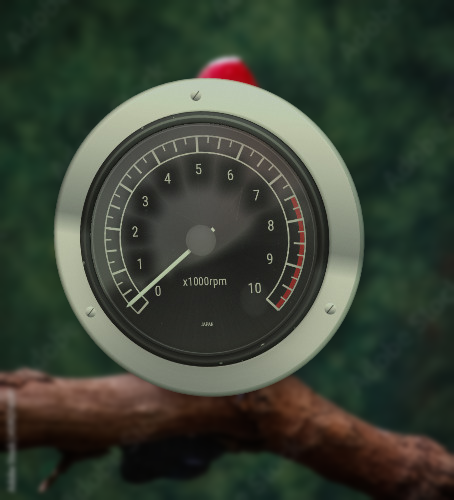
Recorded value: 250; rpm
